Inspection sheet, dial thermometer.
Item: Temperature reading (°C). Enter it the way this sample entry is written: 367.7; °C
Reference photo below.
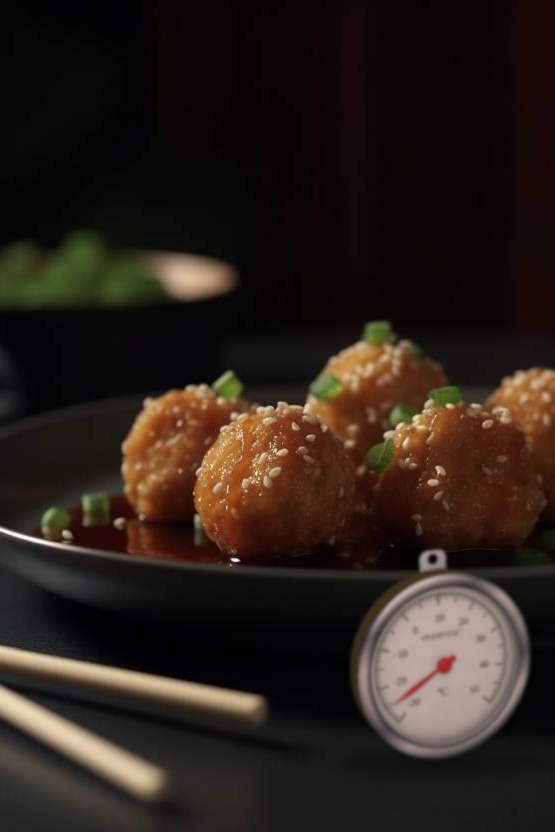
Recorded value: -25; °C
